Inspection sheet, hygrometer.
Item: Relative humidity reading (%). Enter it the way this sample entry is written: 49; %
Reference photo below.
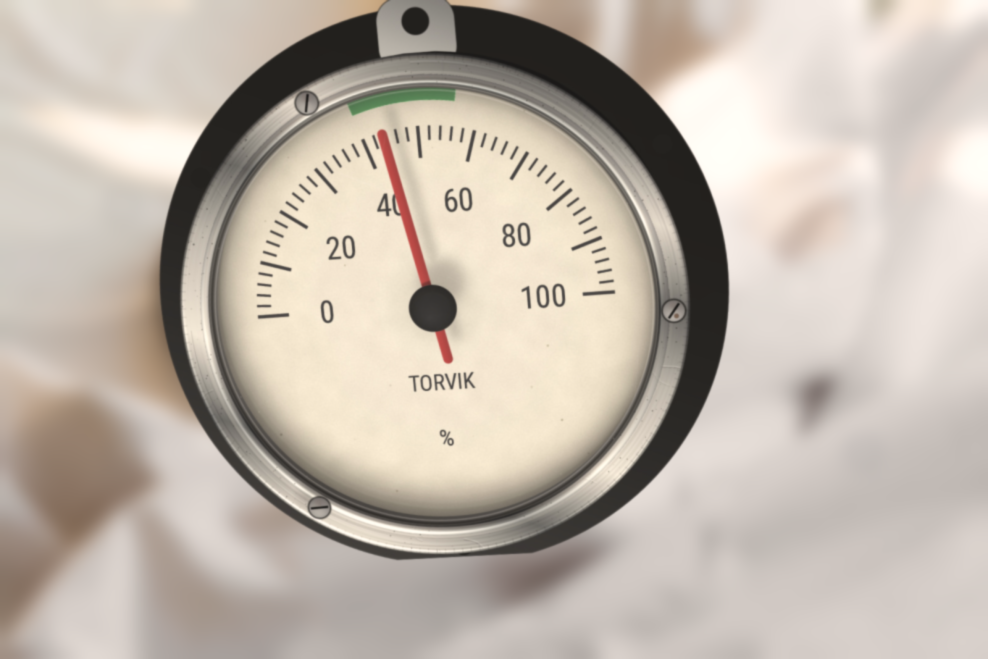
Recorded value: 44; %
